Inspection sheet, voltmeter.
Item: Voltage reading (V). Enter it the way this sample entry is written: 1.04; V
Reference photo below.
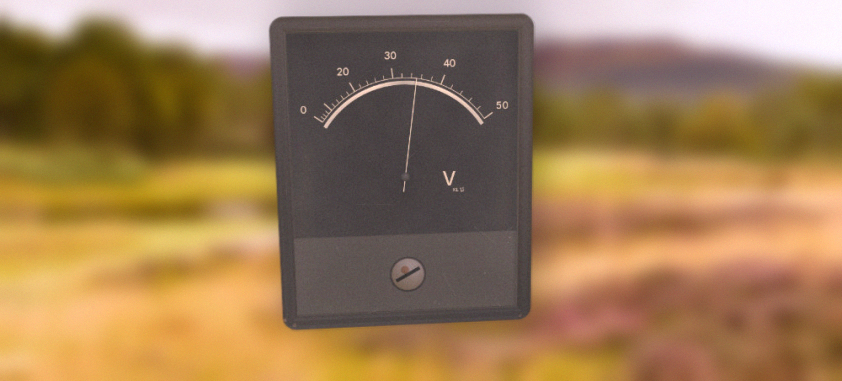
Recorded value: 35; V
